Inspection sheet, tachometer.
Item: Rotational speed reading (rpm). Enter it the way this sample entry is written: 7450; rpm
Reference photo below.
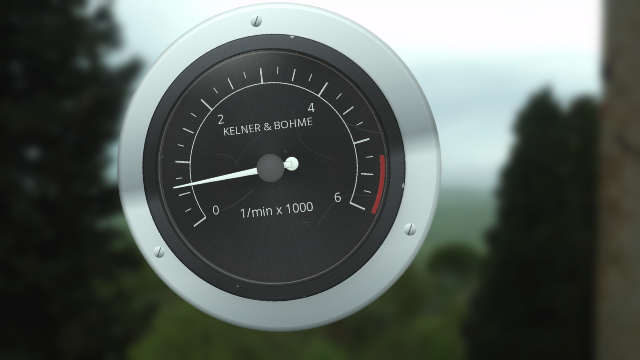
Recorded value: 625; rpm
